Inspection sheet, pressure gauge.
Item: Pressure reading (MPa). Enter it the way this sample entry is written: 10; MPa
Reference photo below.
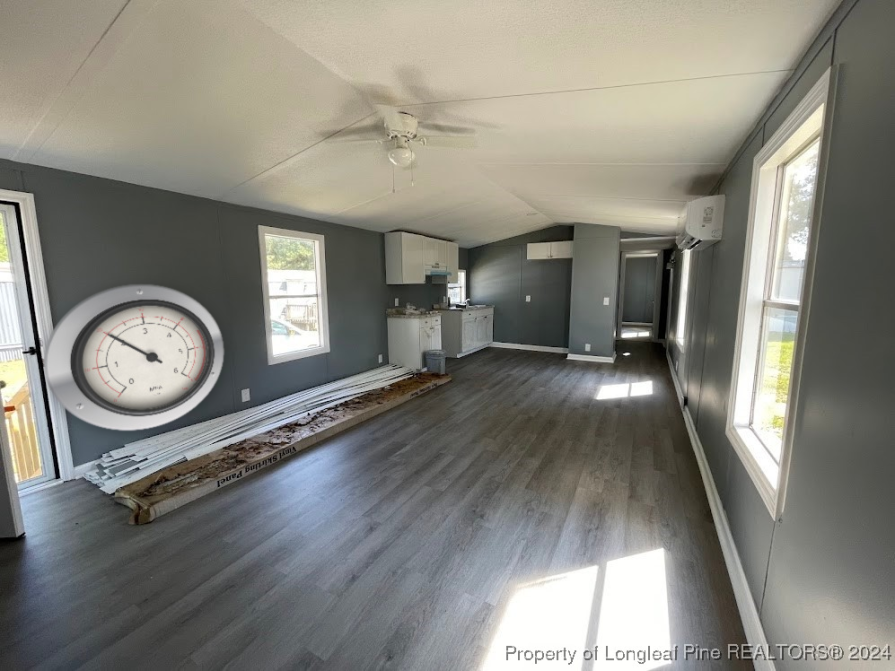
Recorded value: 2; MPa
